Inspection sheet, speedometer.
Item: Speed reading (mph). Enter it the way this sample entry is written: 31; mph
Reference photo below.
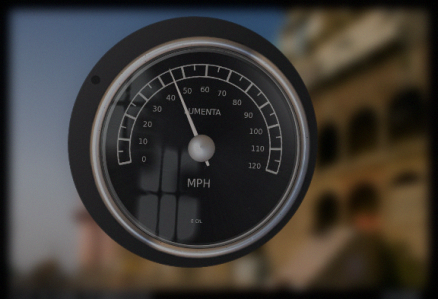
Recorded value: 45; mph
